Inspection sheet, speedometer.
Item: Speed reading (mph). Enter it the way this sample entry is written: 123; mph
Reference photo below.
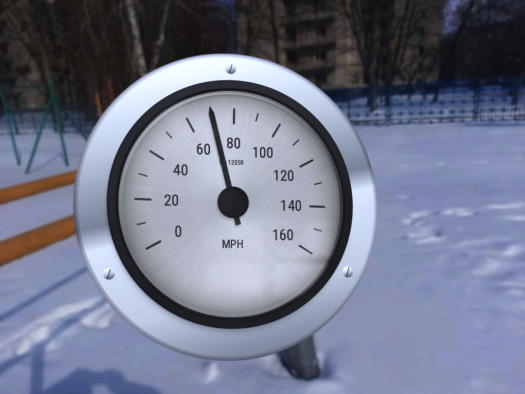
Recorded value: 70; mph
